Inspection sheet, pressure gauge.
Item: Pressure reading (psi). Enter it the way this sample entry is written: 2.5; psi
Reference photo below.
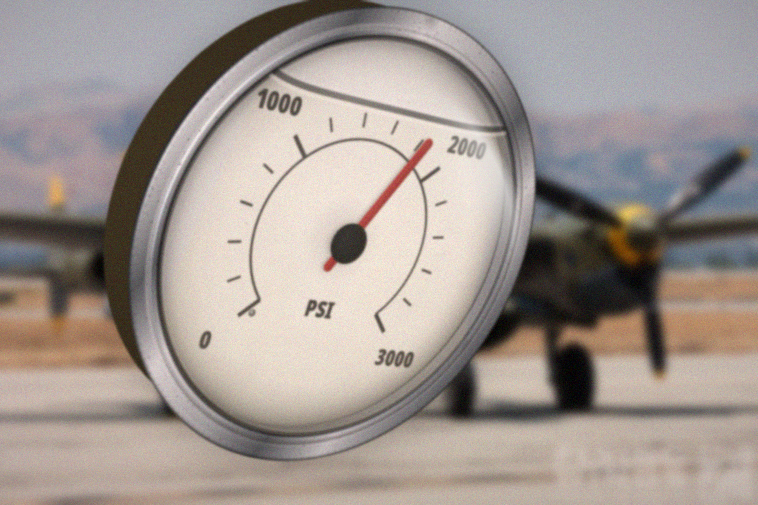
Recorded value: 1800; psi
